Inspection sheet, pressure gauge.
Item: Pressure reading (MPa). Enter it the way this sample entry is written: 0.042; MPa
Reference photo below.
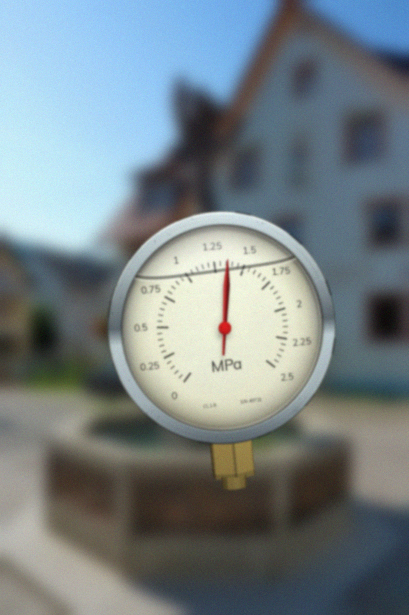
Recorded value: 1.35; MPa
